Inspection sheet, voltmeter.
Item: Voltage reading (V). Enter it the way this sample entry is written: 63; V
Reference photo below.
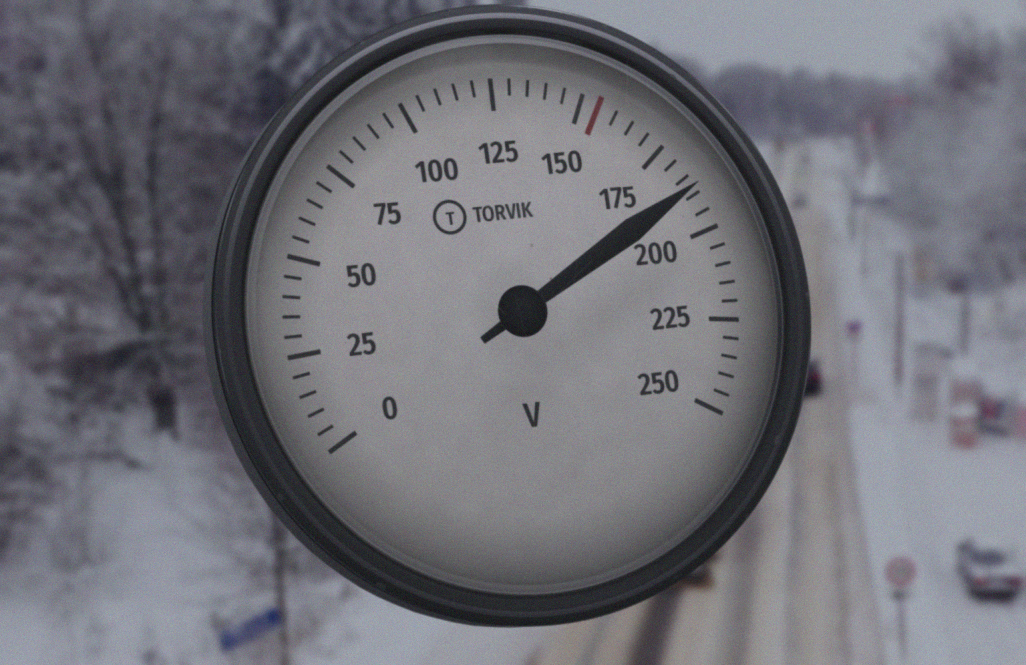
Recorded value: 187.5; V
